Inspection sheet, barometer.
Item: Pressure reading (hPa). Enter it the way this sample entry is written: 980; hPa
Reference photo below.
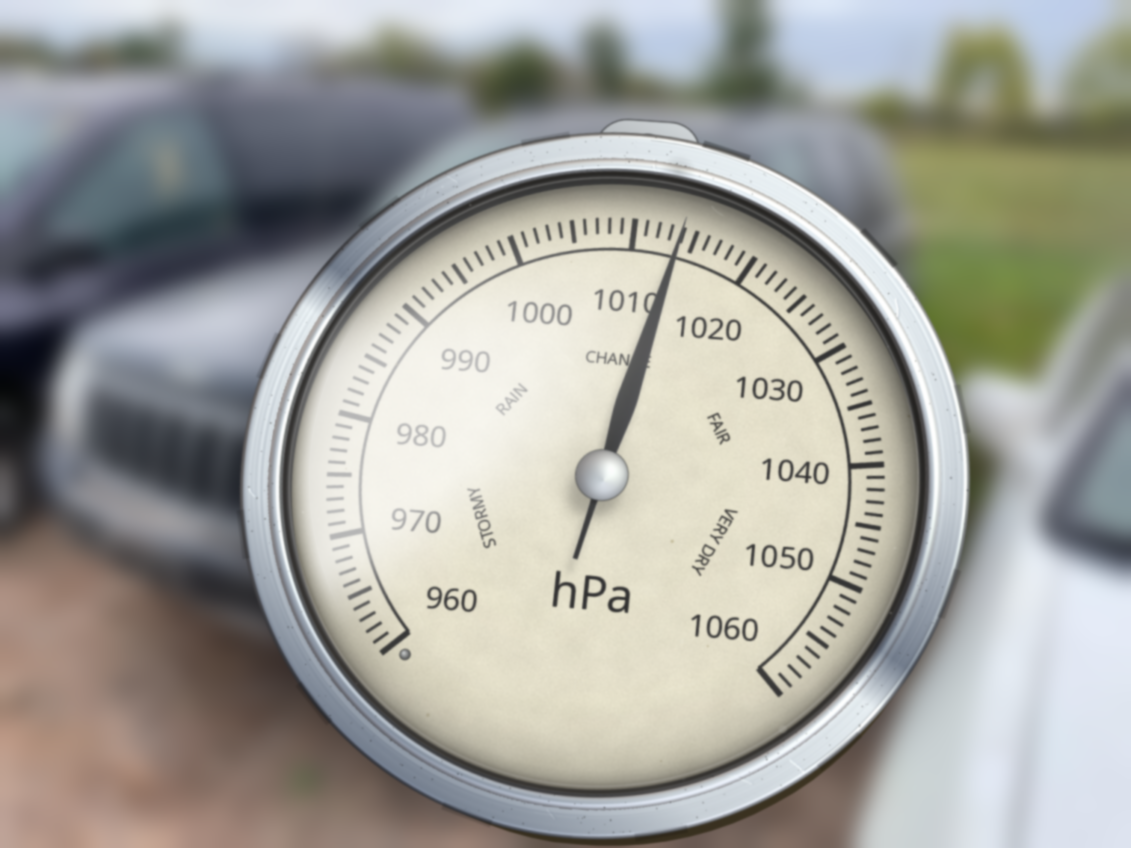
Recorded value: 1014; hPa
